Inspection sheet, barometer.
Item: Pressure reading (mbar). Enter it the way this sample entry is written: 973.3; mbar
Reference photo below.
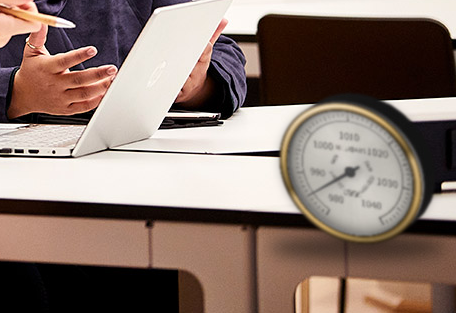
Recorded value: 985; mbar
